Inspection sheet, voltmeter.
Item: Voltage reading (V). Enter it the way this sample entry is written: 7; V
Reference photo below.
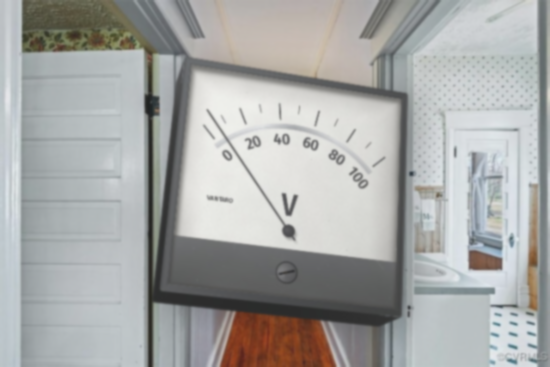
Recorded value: 5; V
